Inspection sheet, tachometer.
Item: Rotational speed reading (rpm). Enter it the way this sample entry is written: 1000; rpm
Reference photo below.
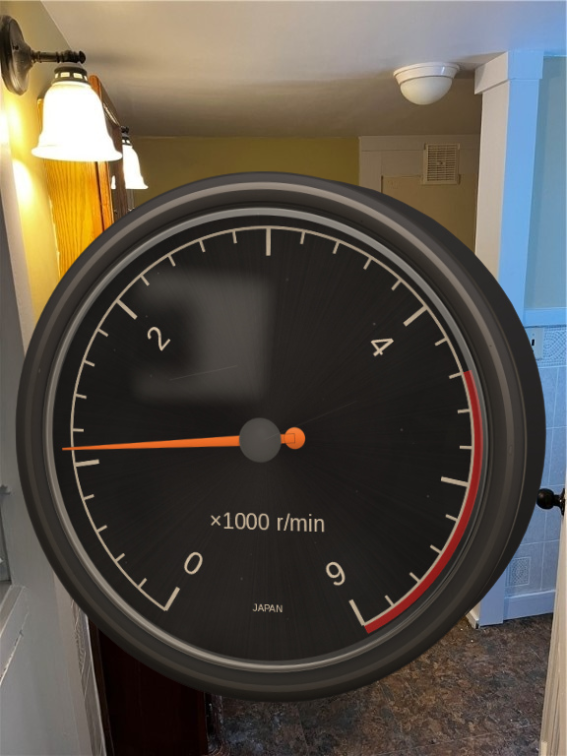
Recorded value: 1100; rpm
